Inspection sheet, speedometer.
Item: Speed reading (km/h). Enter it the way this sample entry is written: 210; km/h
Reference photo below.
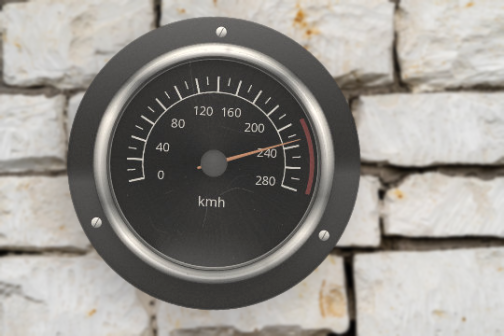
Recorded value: 235; km/h
